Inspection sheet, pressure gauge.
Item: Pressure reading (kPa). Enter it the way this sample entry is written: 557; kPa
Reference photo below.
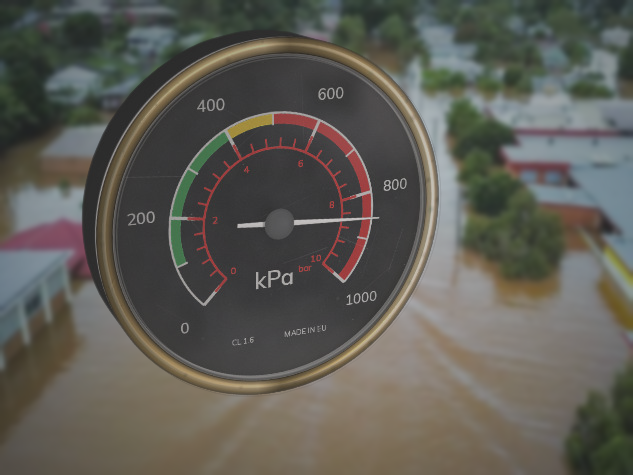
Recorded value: 850; kPa
